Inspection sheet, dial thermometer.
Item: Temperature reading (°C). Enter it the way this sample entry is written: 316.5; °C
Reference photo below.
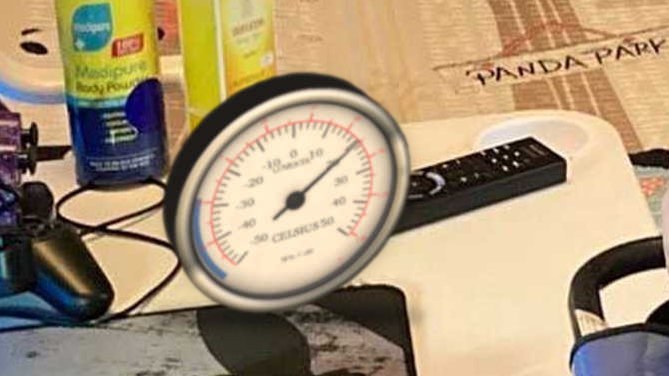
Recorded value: 20; °C
